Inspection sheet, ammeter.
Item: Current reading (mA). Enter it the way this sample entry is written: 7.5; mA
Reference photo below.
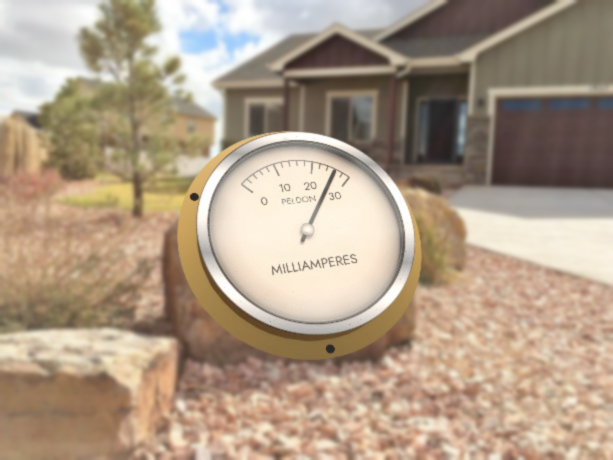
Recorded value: 26; mA
